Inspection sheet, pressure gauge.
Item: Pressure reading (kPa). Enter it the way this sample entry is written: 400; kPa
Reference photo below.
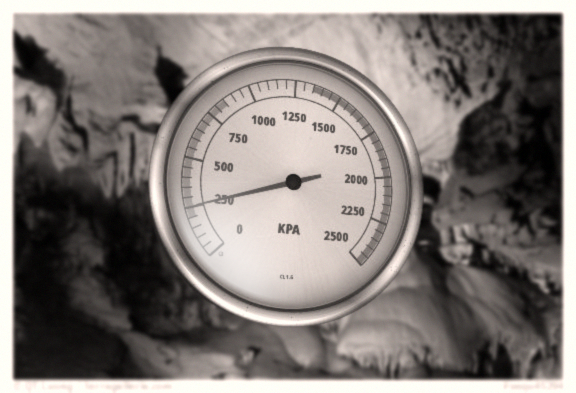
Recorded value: 250; kPa
